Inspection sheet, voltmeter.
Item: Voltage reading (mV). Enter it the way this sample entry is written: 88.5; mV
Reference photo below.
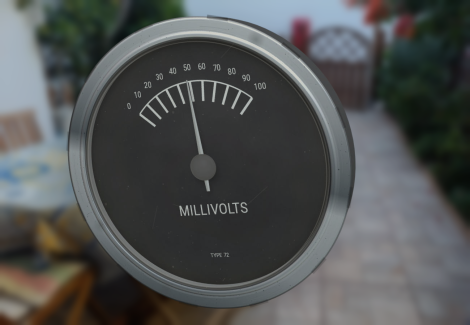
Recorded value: 50; mV
